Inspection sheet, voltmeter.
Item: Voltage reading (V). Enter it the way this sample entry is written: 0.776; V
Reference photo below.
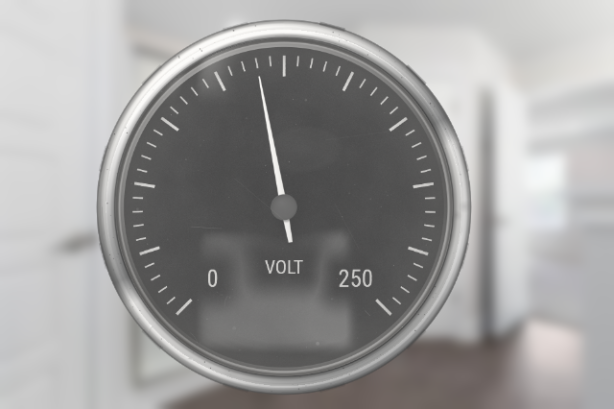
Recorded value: 115; V
